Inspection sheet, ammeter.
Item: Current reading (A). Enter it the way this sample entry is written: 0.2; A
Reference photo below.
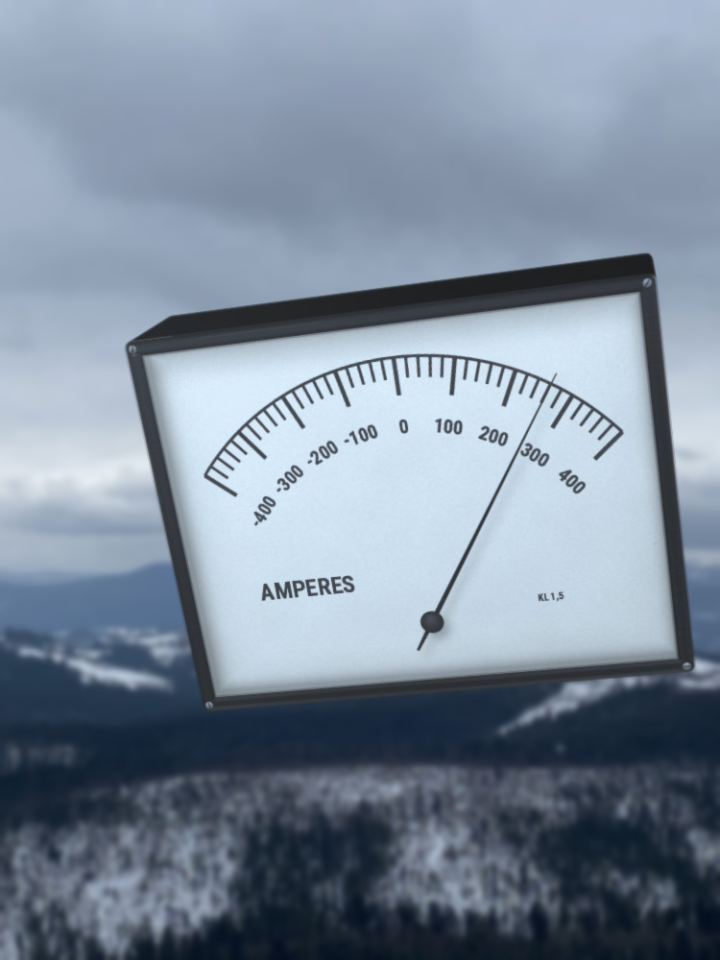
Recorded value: 260; A
